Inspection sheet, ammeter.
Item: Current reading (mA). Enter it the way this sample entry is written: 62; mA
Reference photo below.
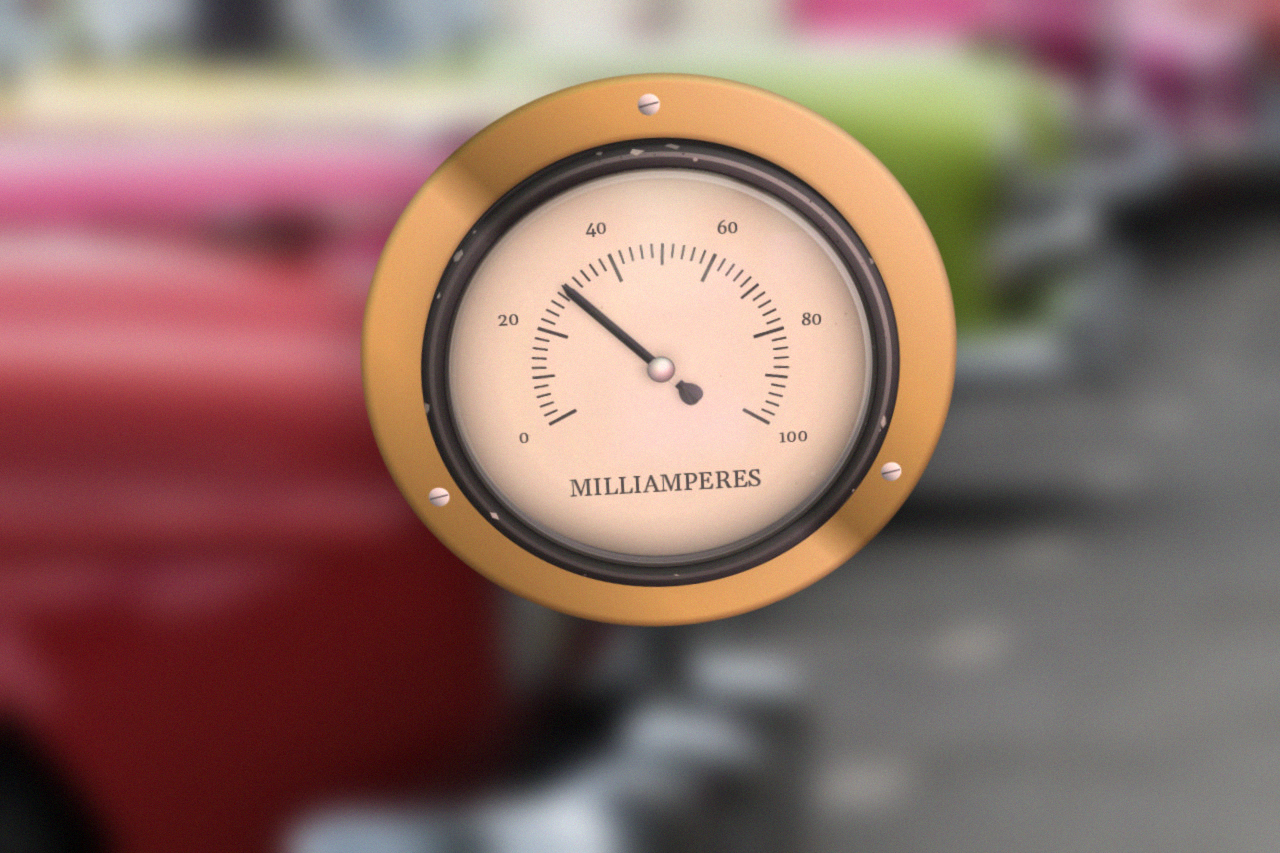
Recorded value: 30; mA
